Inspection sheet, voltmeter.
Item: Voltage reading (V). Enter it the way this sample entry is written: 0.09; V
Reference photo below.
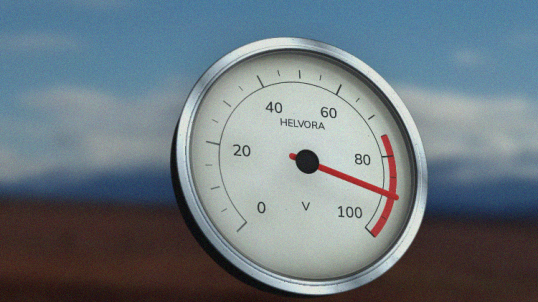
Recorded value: 90; V
